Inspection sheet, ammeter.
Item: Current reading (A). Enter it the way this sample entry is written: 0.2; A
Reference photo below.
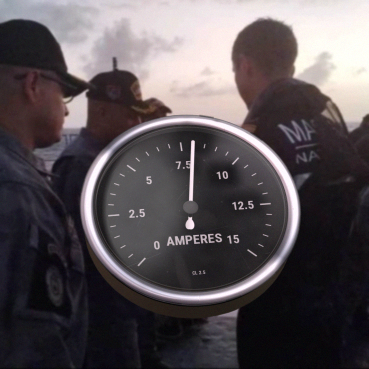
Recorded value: 8; A
